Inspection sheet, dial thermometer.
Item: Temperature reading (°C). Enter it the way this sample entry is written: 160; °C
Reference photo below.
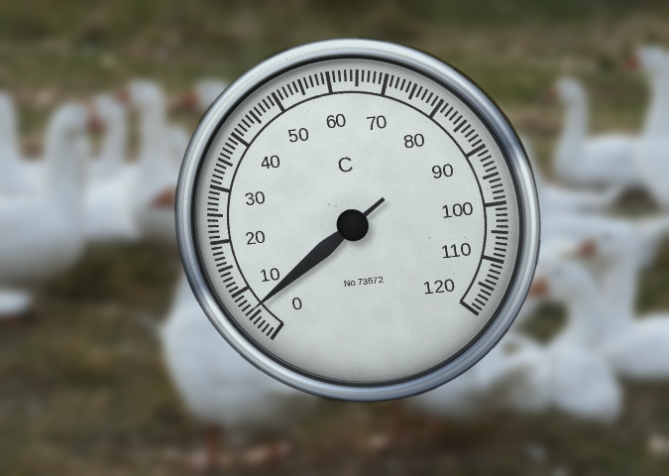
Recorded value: 6; °C
